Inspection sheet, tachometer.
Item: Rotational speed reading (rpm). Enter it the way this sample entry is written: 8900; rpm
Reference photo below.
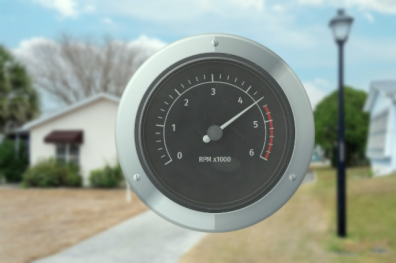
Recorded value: 4400; rpm
